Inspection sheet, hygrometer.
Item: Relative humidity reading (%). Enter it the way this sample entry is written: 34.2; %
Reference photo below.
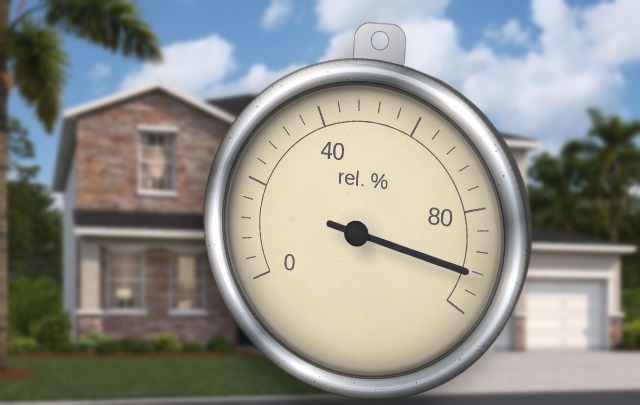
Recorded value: 92; %
